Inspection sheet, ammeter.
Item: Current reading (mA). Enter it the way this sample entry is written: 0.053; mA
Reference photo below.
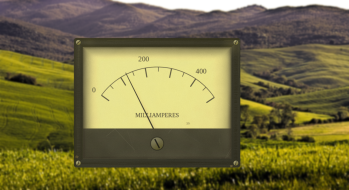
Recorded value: 125; mA
